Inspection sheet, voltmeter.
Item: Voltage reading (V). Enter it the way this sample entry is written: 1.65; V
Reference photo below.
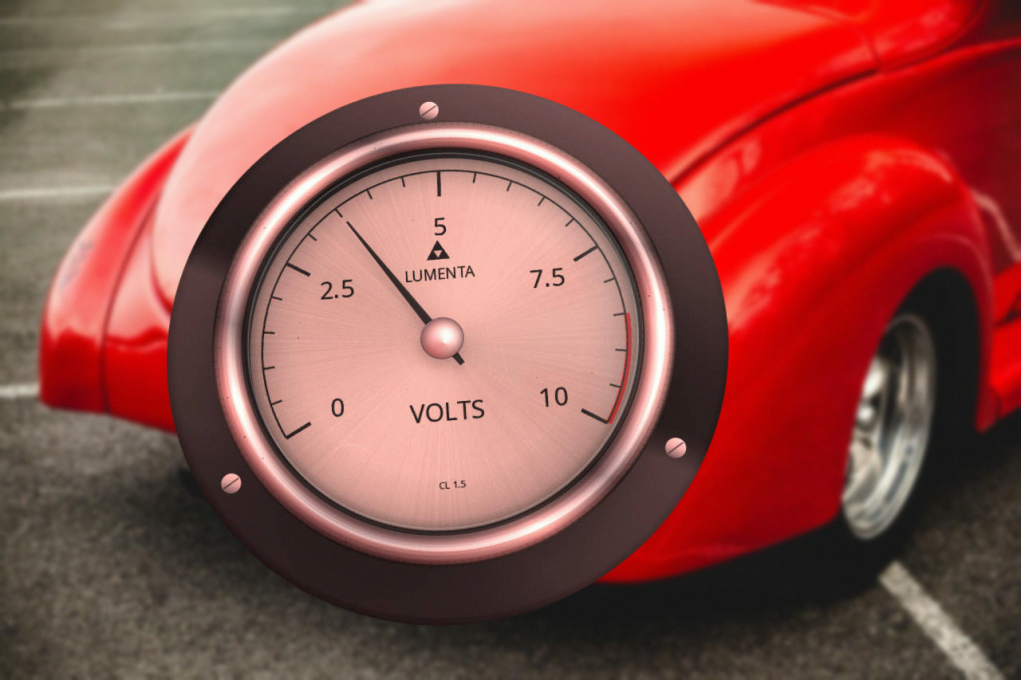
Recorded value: 3.5; V
